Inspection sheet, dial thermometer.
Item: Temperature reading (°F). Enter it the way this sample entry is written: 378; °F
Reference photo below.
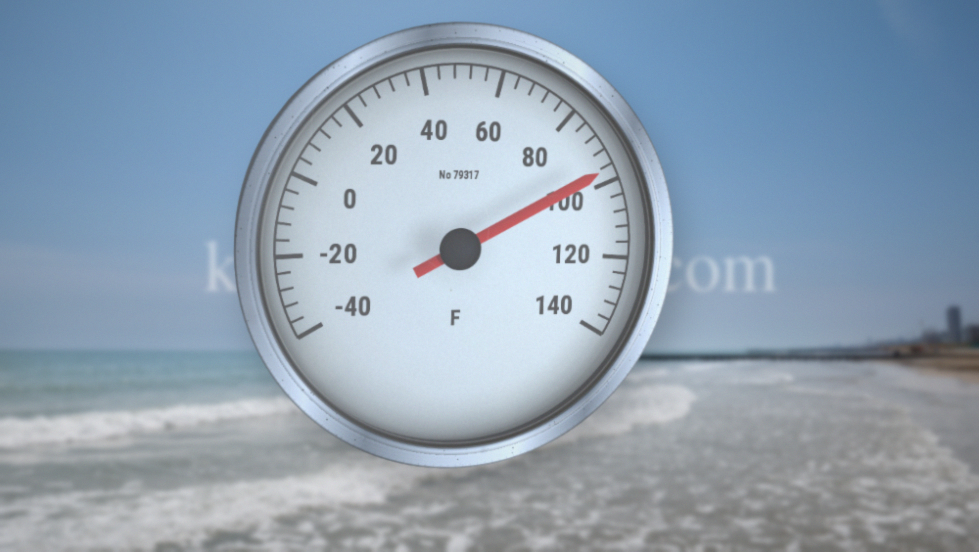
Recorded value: 96; °F
